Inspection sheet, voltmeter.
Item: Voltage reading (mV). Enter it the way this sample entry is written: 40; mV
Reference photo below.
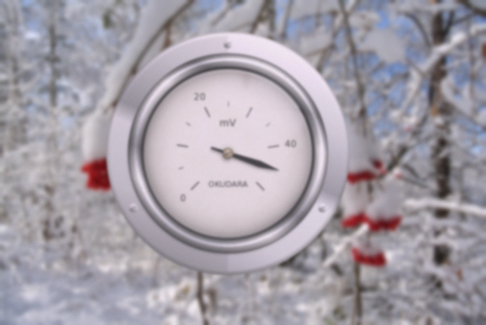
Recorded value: 45; mV
